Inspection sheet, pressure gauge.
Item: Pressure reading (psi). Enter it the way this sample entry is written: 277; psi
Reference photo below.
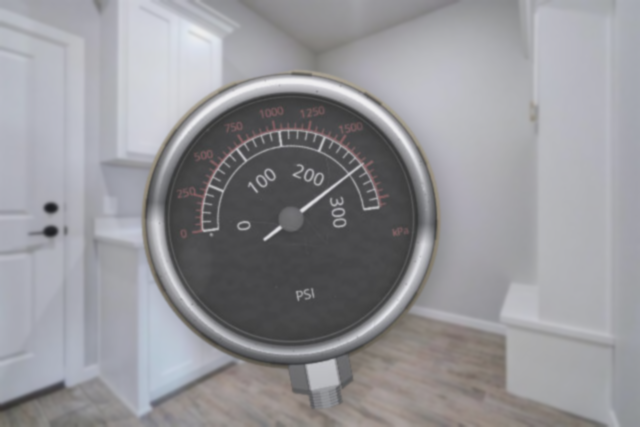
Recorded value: 250; psi
